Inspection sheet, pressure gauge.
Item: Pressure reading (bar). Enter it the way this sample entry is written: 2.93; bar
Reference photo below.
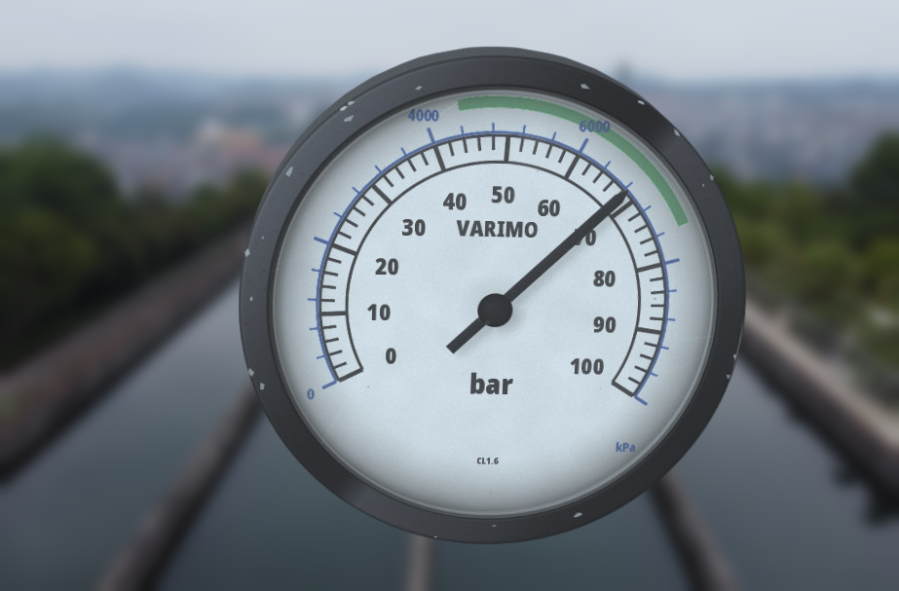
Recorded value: 68; bar
